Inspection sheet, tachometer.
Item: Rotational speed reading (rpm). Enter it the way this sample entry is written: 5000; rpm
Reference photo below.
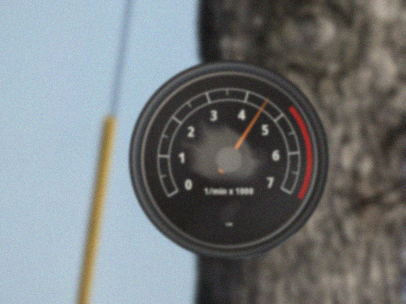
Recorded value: 4500; rpm
